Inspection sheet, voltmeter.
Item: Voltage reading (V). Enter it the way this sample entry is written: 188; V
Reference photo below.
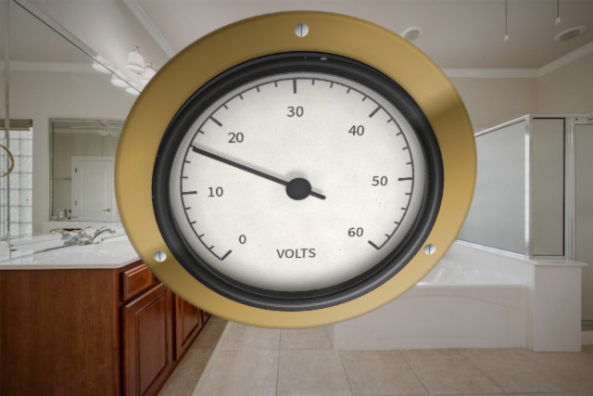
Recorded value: 16; V
